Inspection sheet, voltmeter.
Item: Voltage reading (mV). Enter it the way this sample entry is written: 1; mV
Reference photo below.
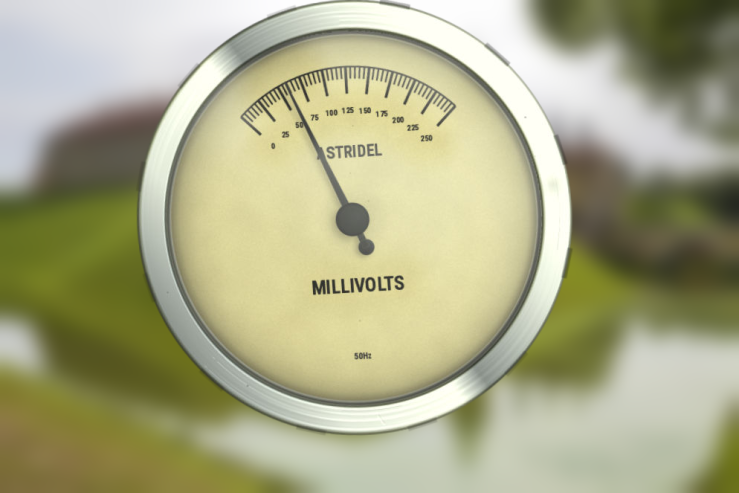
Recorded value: 60; mV
